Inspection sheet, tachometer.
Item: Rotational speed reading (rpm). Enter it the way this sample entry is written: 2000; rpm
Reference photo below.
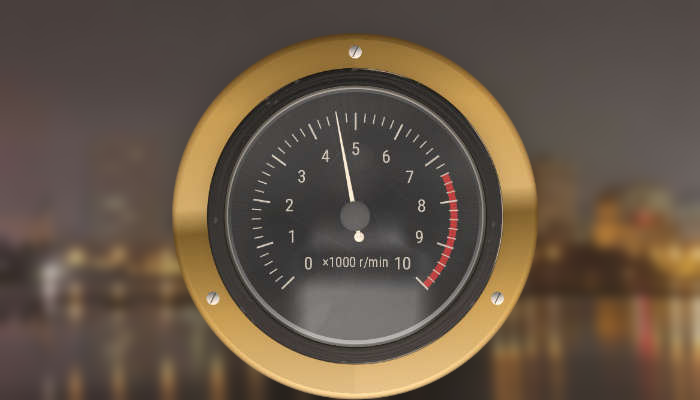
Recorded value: 4600; rpm
